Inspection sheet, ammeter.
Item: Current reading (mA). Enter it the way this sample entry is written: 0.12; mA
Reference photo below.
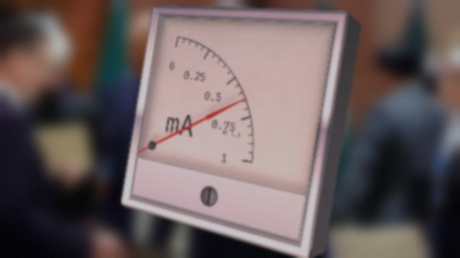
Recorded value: 0.65; mA
